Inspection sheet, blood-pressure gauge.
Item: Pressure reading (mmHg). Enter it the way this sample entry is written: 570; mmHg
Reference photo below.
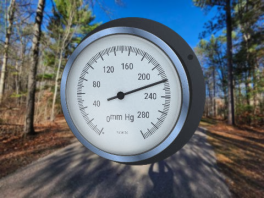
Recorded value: 220; mmHg
